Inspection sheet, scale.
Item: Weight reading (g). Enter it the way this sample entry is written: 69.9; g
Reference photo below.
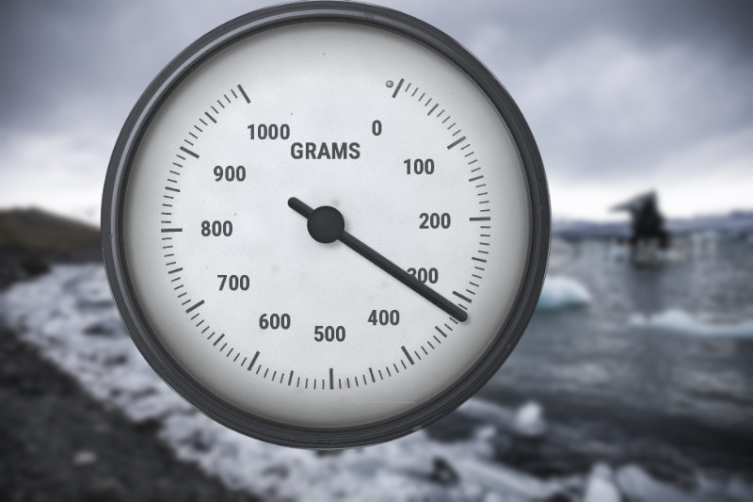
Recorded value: 320; g
